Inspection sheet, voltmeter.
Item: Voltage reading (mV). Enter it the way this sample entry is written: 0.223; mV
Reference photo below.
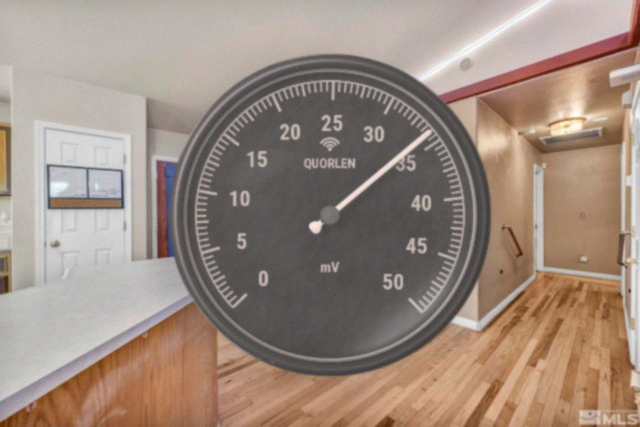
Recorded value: 34; mV
